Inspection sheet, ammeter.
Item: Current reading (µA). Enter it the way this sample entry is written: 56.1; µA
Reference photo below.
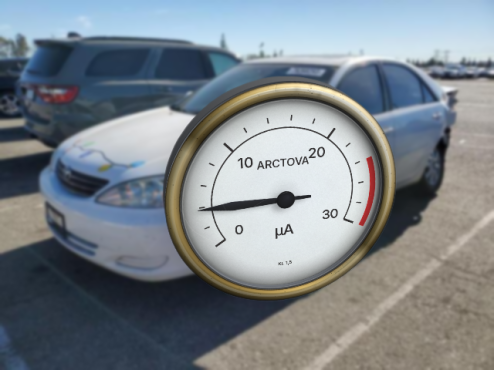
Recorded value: 4; µA
